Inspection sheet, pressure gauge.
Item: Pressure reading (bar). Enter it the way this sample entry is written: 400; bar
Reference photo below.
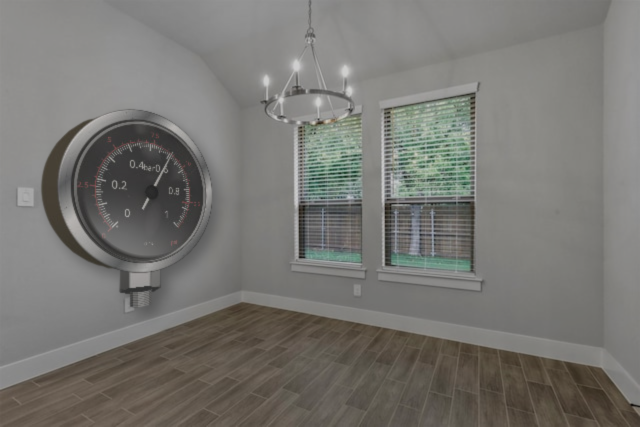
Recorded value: 0.6; bar
